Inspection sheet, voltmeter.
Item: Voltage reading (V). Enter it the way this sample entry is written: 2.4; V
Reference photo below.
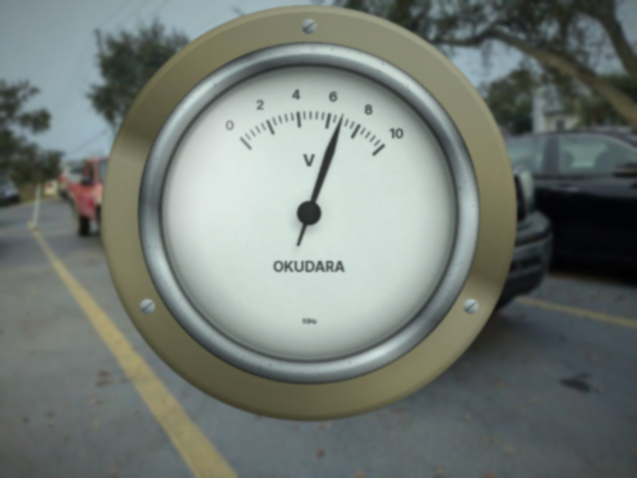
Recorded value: 6.8; V
